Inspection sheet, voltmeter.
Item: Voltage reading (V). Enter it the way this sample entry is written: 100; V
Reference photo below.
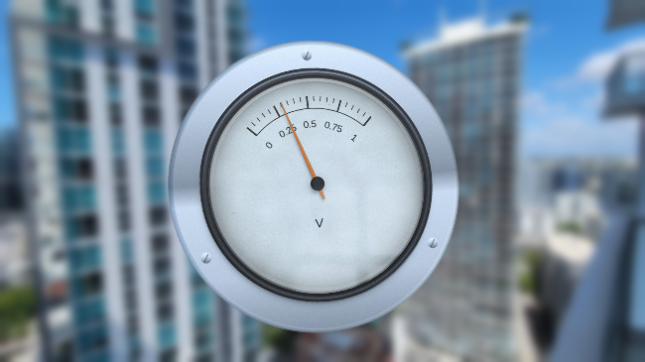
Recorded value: 0.3; V
